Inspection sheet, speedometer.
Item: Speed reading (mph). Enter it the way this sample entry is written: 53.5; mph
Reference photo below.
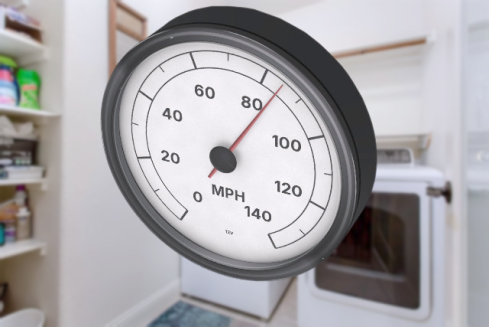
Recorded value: 85; mph
